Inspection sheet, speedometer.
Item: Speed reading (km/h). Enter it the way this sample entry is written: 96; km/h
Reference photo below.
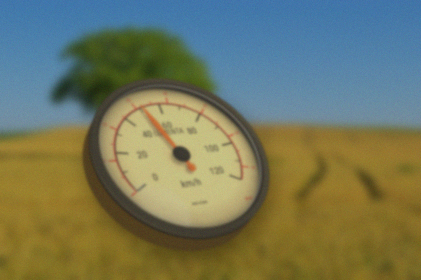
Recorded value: 50; km/h
